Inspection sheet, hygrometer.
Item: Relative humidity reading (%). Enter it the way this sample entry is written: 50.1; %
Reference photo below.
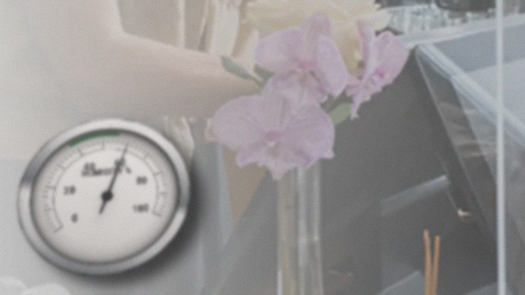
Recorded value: 60; %
